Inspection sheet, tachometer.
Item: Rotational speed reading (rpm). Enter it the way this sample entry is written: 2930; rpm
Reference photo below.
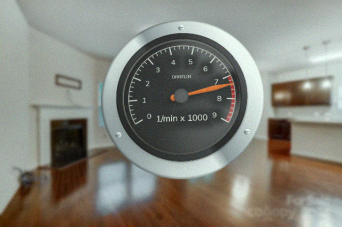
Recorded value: 7400; rpm
